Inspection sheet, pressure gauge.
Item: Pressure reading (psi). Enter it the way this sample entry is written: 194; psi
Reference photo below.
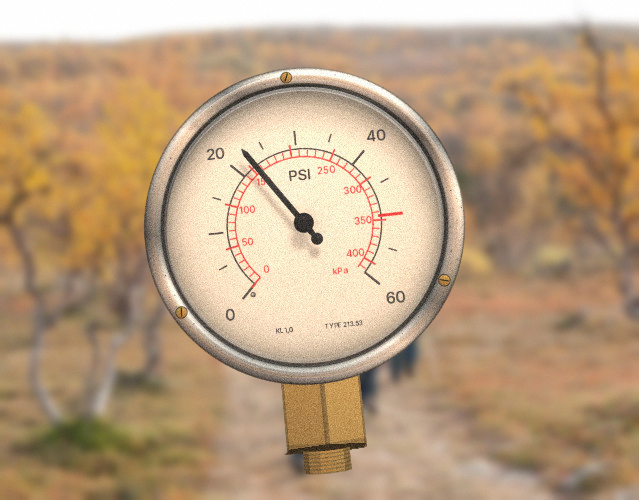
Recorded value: 22.5; psi
